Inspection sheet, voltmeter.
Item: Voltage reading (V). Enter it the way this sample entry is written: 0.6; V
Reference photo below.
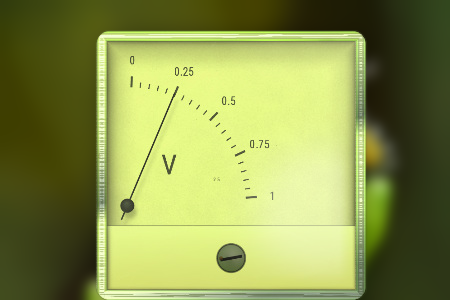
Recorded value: 0.25; V
